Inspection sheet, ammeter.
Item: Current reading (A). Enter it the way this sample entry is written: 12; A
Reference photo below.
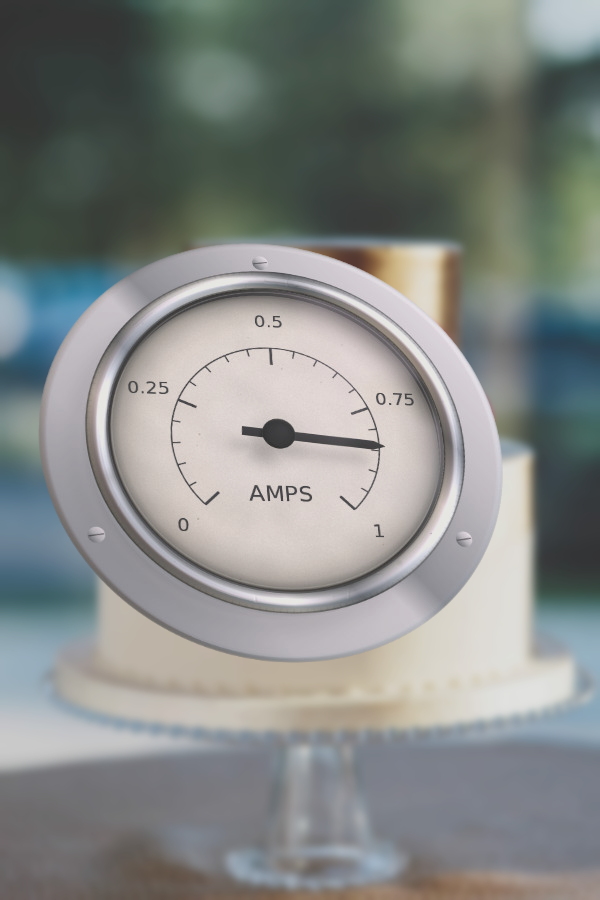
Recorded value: 0.85; A
